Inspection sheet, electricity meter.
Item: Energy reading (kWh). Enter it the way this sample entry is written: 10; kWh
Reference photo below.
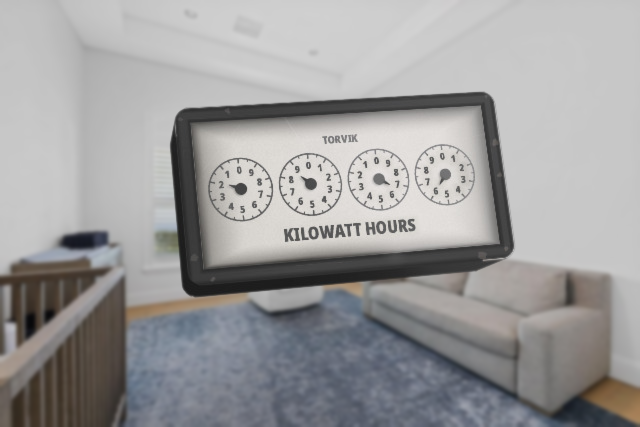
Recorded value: 1866; kWh
